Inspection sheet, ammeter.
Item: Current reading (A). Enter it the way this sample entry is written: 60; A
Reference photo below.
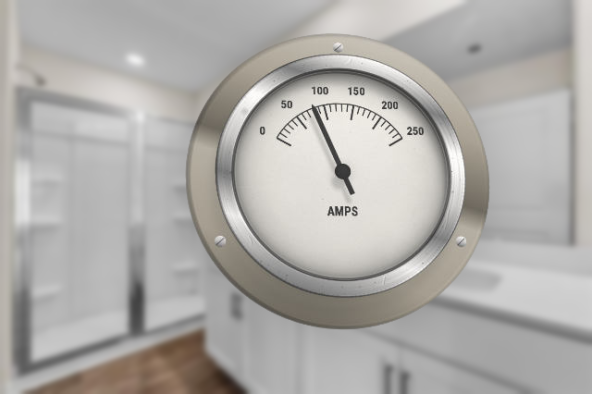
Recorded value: 80; A
